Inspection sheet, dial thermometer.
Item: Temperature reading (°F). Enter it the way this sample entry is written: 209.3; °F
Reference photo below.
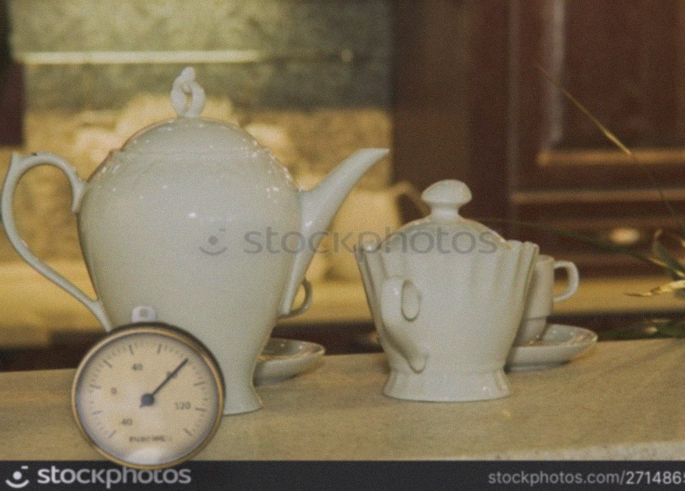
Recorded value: 80; °F
